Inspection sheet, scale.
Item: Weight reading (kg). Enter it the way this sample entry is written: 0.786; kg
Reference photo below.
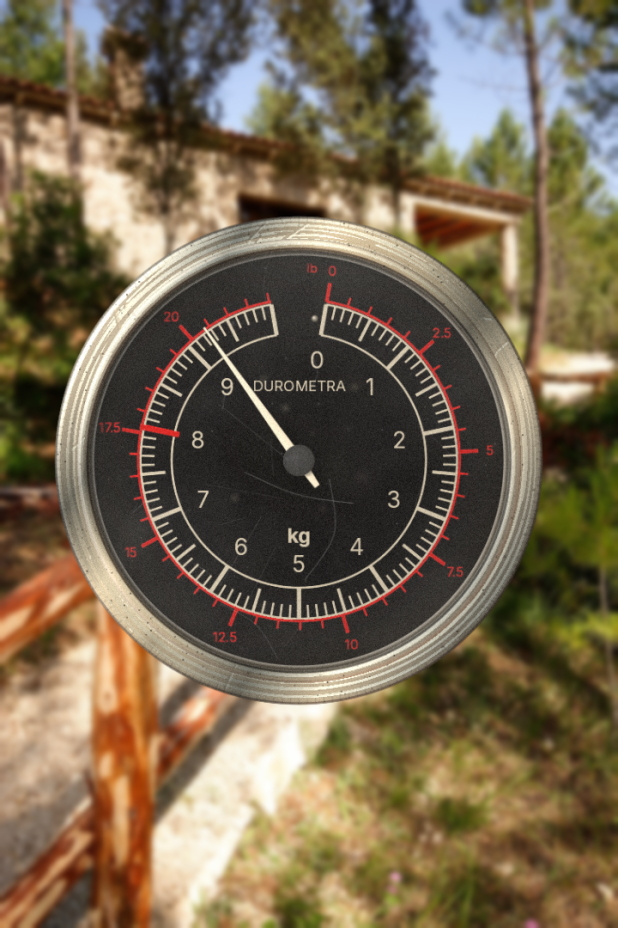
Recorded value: 9.25; kg
